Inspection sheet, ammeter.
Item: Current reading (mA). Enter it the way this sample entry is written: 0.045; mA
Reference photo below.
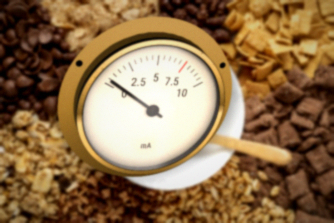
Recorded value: 0.5; mA
